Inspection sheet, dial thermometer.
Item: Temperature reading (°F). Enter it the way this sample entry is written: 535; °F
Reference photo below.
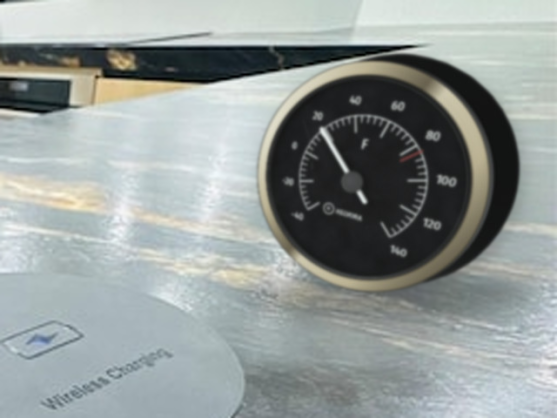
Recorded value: 20; °F
